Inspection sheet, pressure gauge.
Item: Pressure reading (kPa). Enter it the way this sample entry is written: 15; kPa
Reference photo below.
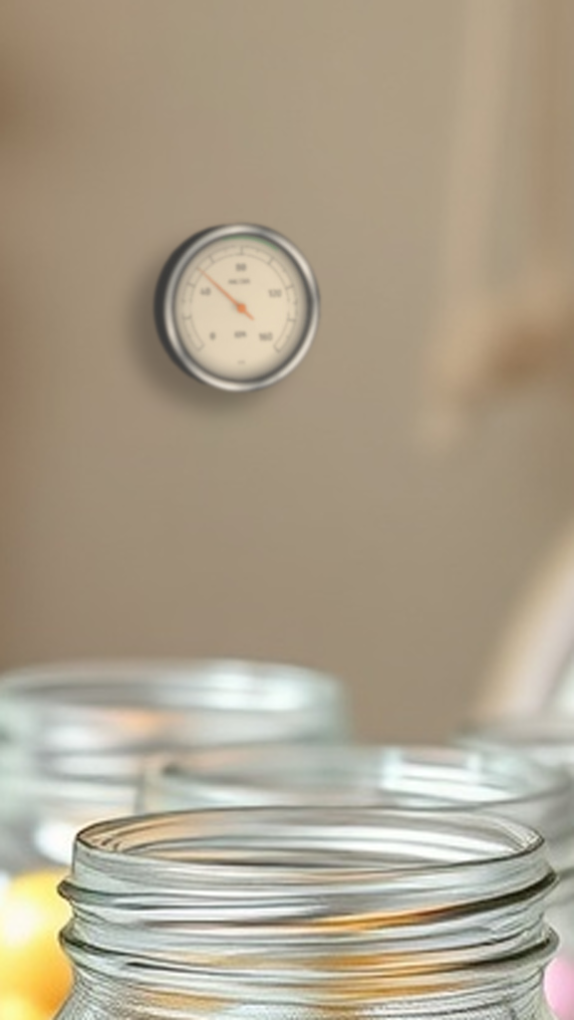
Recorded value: 50; kPa
